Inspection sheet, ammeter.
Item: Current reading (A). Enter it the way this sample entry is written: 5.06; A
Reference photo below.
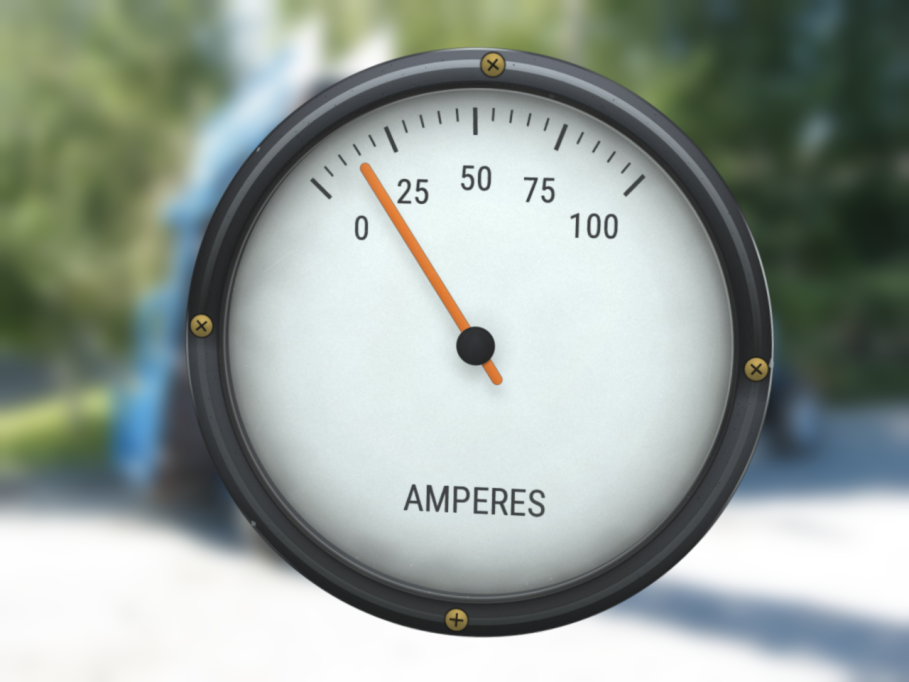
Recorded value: 15; A
